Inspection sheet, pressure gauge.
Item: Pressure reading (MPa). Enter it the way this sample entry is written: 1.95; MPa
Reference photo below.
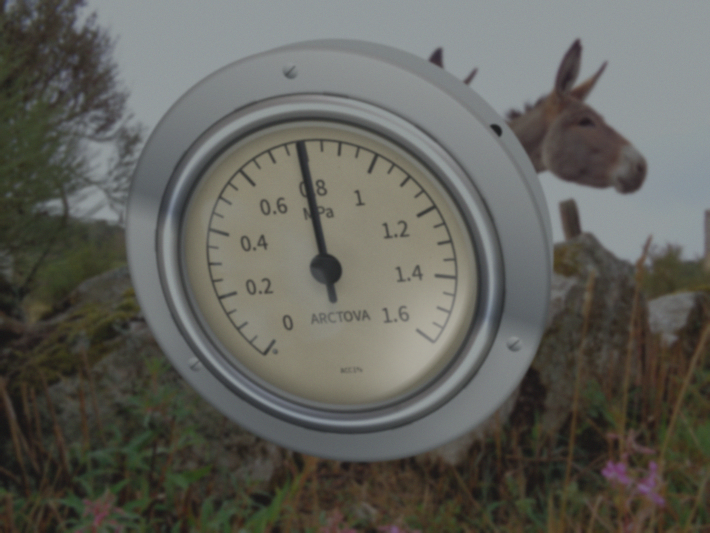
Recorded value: 0.8; MPa
